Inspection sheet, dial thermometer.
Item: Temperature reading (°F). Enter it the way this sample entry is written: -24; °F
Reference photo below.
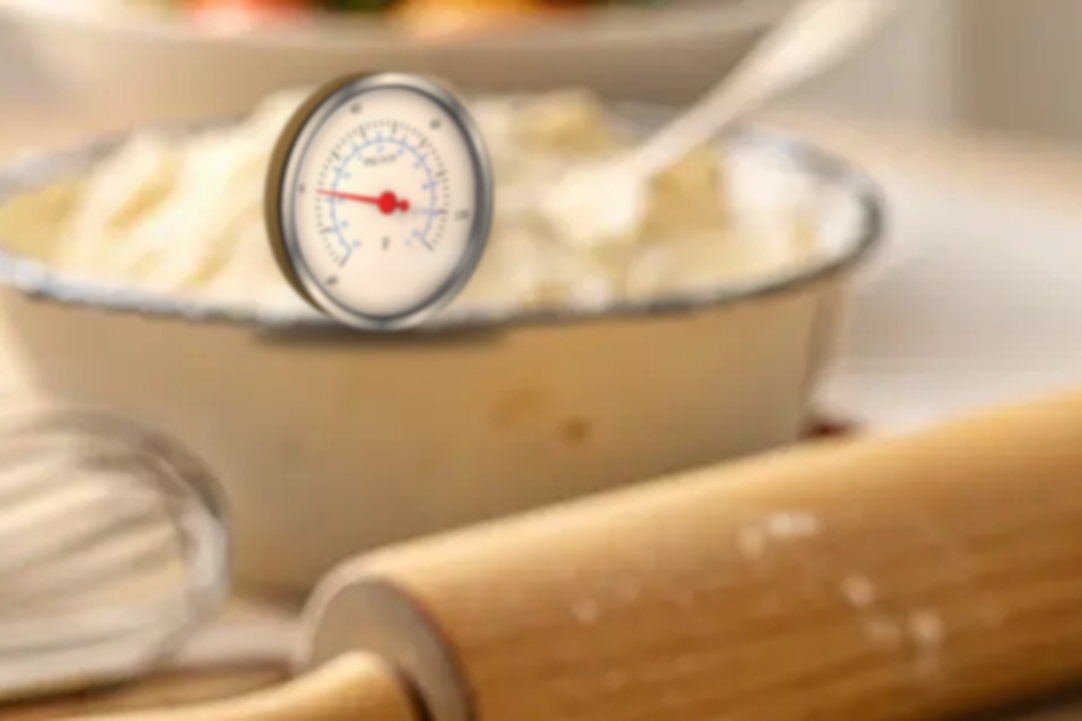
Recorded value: 0; °F
